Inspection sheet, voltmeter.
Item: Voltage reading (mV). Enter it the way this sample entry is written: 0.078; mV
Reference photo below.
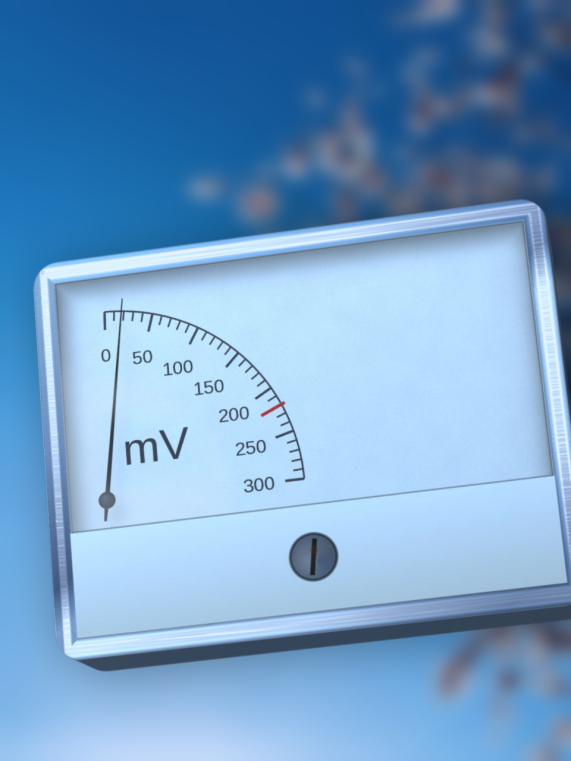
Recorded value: 20; mV
